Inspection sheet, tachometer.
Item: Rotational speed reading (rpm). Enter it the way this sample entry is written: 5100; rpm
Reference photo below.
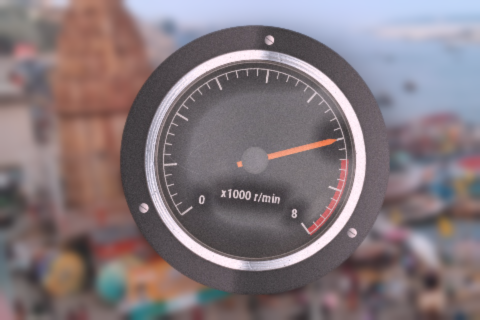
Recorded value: 6000; rpm
